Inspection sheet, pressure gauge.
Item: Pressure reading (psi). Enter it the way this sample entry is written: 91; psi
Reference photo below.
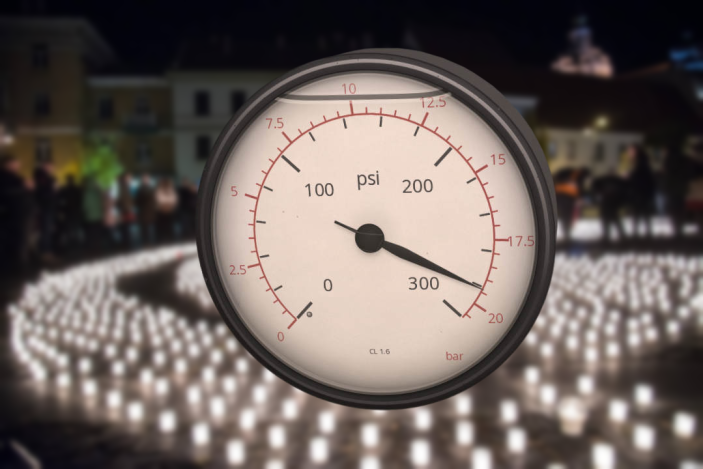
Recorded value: 280; psi
